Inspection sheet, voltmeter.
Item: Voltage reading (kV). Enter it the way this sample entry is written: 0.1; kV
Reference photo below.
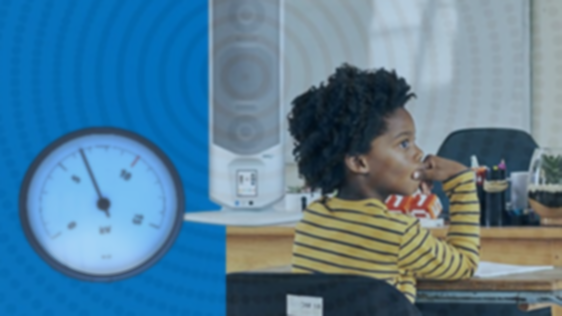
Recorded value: 6.5; kV
